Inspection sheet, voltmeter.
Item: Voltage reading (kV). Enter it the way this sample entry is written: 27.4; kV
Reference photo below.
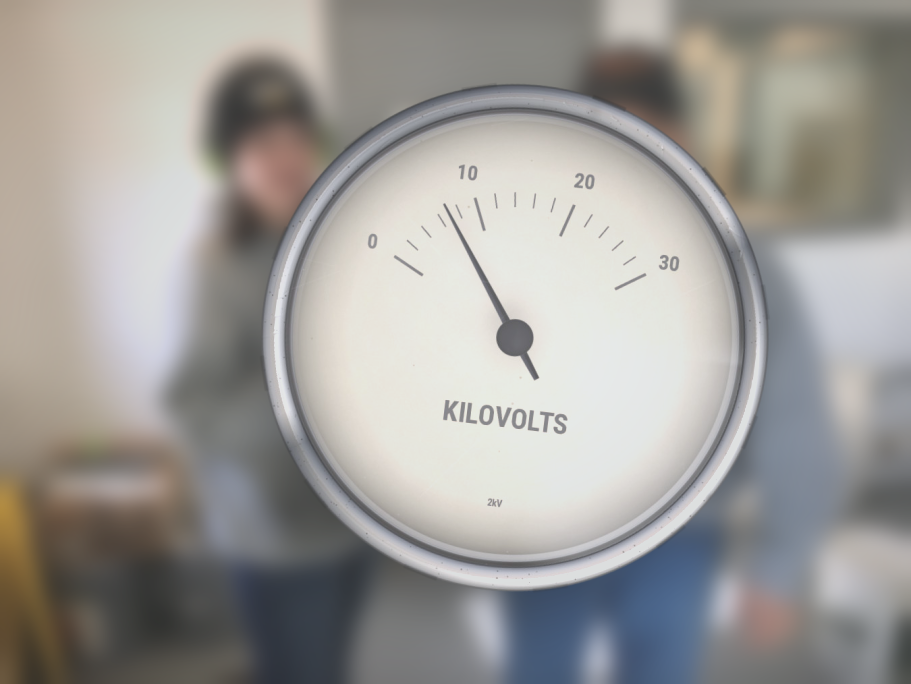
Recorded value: 7; kV
